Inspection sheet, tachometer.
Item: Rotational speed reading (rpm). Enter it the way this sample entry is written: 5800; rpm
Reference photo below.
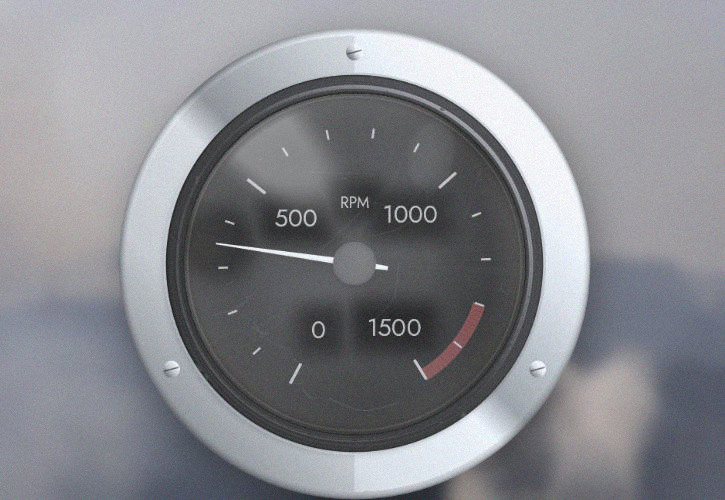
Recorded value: 350; rpm
